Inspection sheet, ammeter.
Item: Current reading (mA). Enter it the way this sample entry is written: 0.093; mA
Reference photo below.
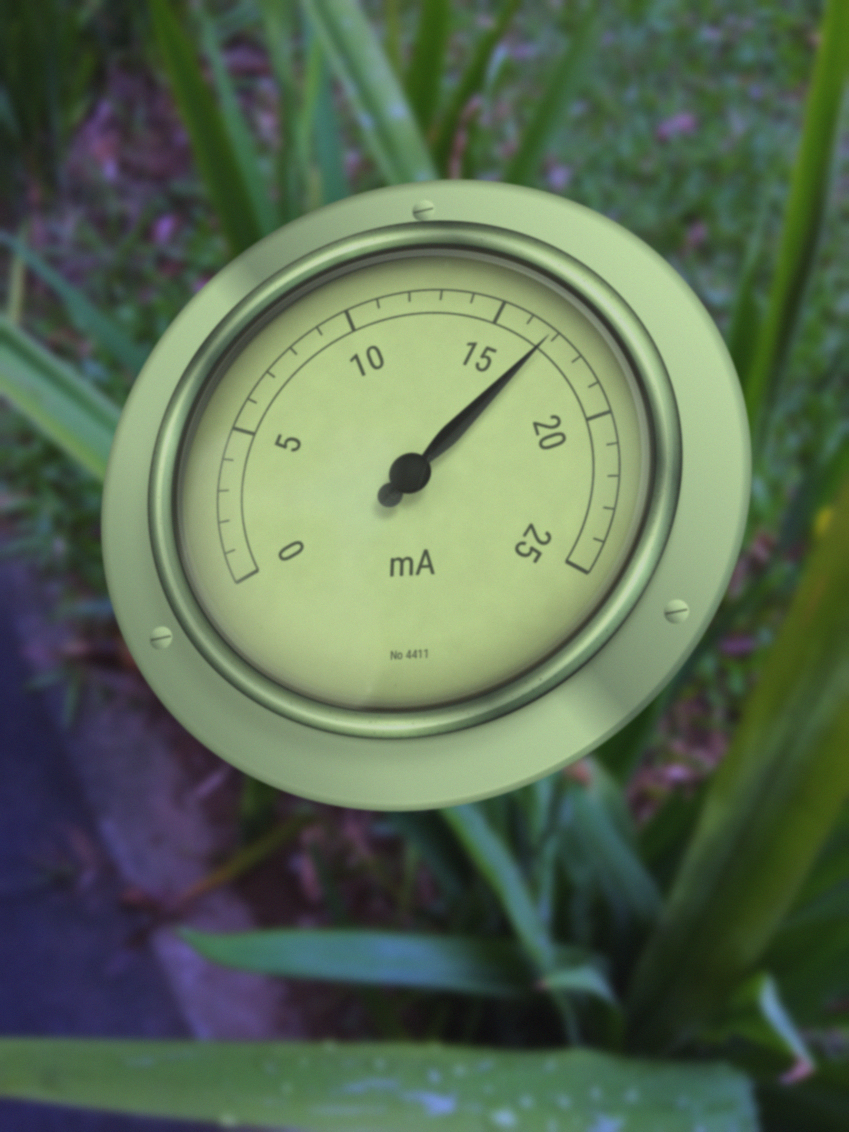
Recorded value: 17; mA
